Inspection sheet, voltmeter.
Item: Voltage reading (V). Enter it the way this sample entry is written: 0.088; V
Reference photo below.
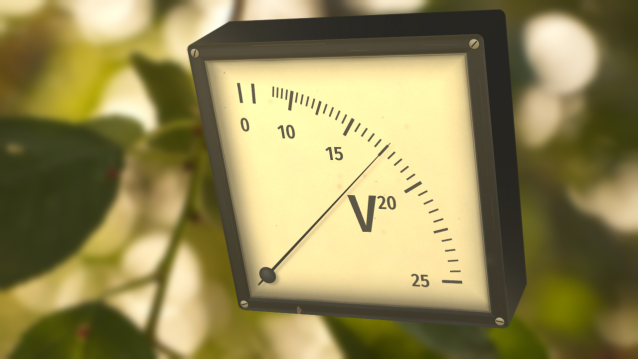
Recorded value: 17.5; V
